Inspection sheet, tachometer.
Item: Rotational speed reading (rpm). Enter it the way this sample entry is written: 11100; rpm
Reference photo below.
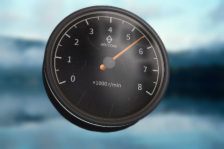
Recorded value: 5500; rpm
